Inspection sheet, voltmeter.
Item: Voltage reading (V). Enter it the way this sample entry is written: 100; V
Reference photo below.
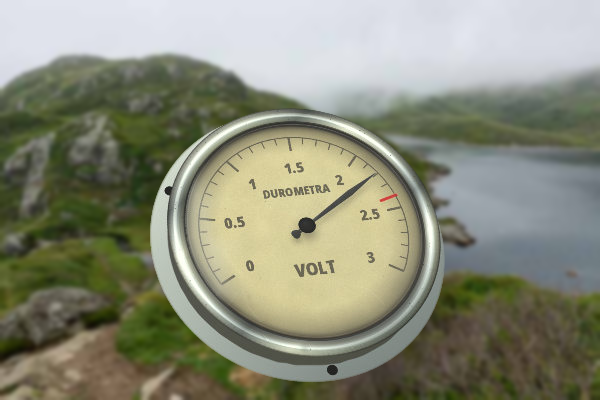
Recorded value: 2.2; V
